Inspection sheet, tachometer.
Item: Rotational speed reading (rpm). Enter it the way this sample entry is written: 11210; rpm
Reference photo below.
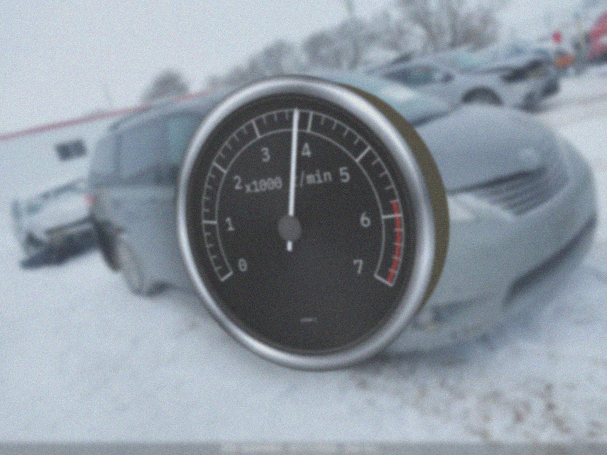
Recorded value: 3800; rpm
